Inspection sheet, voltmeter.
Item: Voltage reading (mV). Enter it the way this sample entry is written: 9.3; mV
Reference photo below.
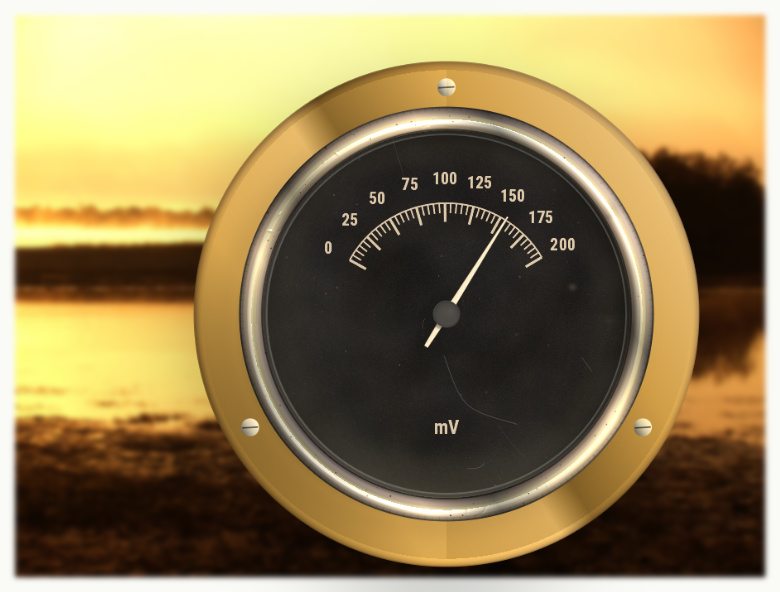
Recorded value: 155; mV
